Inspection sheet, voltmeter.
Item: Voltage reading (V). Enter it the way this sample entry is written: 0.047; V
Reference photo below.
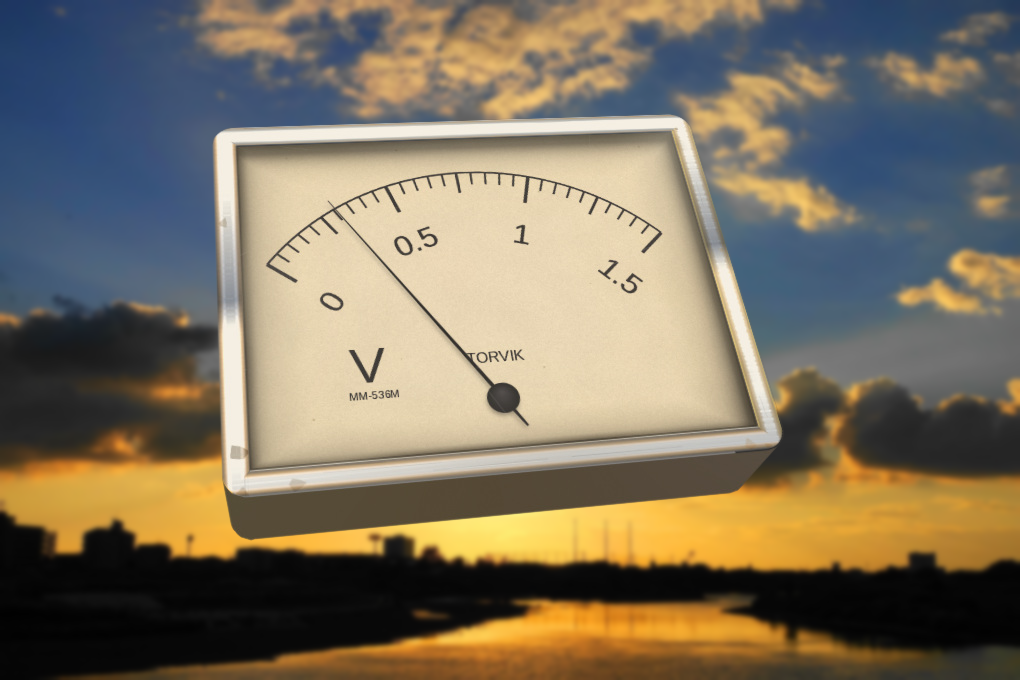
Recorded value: 0.3; V
